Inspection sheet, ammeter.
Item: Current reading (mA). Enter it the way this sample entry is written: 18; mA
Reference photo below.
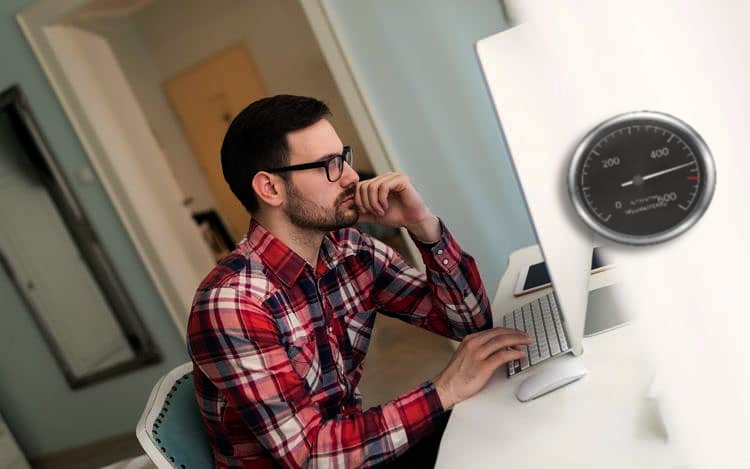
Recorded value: 480; mA
